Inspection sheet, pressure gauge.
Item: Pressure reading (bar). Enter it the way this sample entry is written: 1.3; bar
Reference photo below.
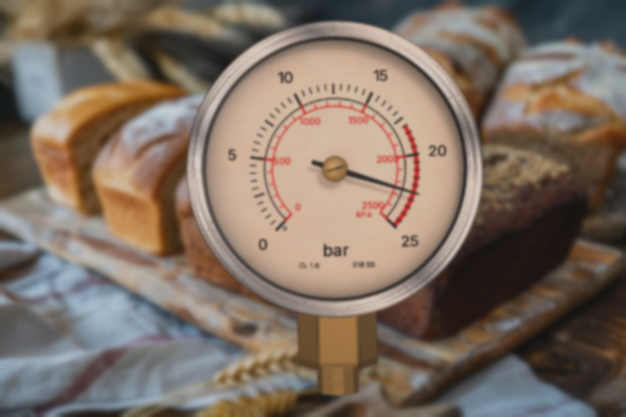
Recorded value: 22.5; bar
